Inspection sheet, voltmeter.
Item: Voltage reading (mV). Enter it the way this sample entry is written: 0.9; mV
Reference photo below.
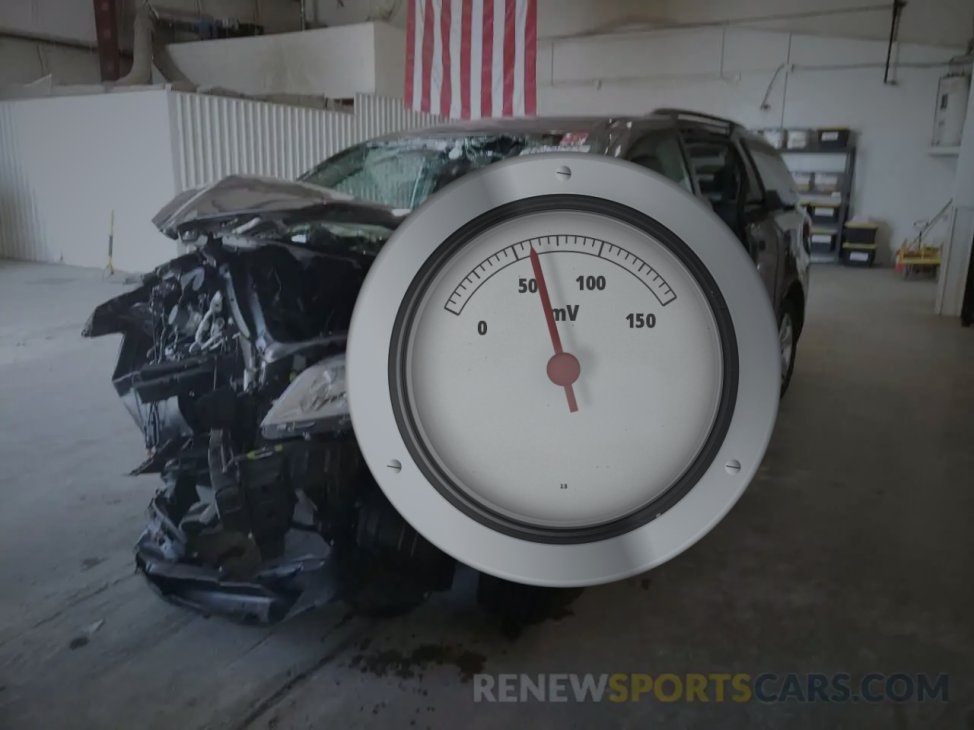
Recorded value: 60; mV
